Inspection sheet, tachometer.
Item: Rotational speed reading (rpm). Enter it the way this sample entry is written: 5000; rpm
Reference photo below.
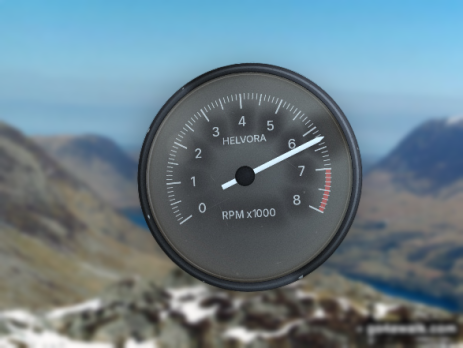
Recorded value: 6300; rpm
